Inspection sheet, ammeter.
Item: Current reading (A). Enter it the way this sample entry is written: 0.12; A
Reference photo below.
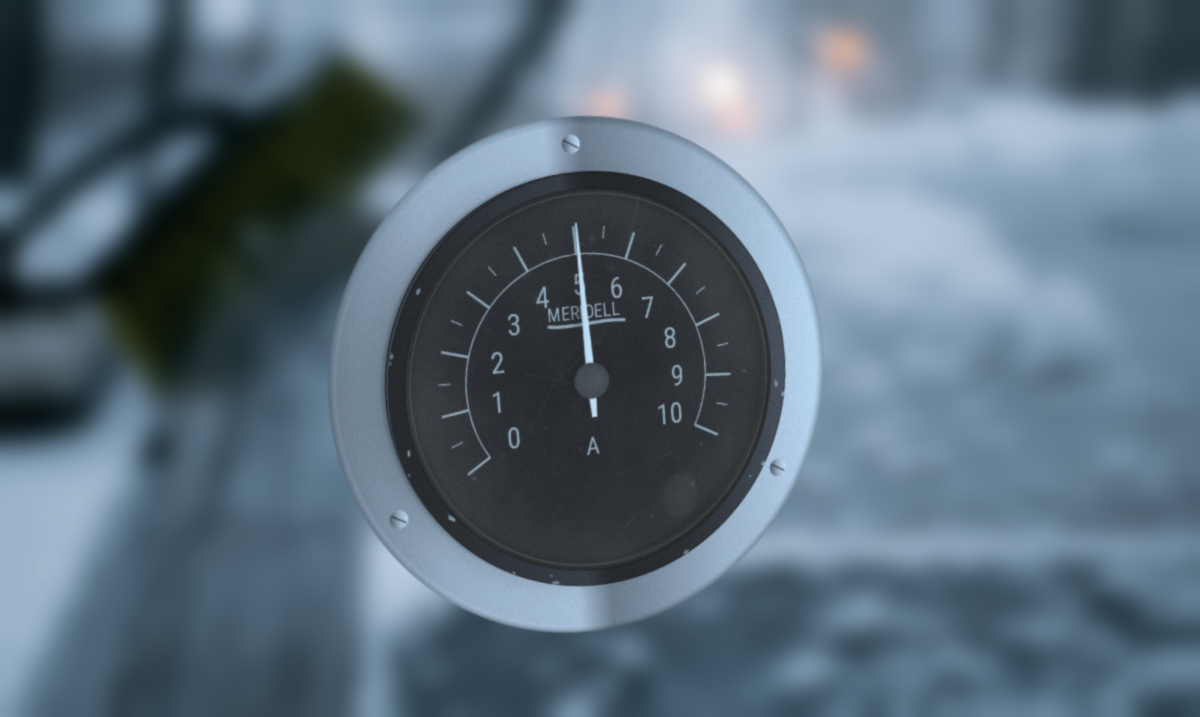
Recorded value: 5; A
